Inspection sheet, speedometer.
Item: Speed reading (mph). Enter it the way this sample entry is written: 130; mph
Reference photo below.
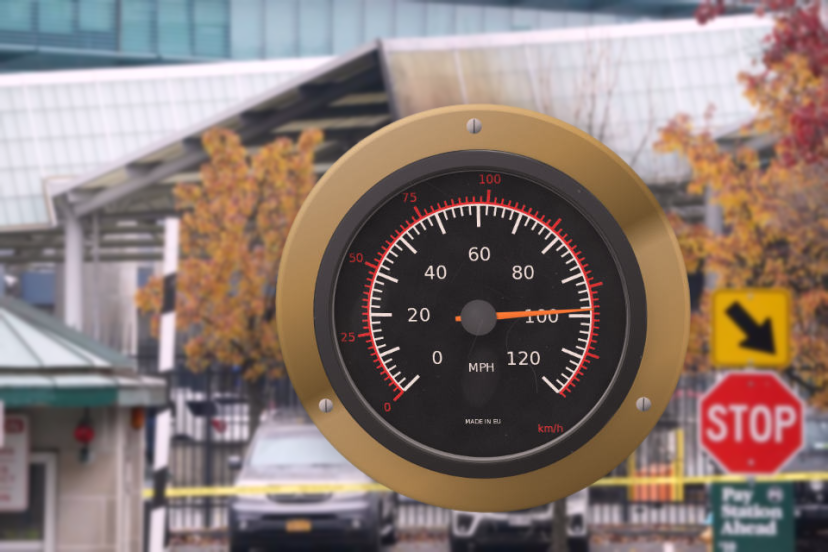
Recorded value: 98; mph
